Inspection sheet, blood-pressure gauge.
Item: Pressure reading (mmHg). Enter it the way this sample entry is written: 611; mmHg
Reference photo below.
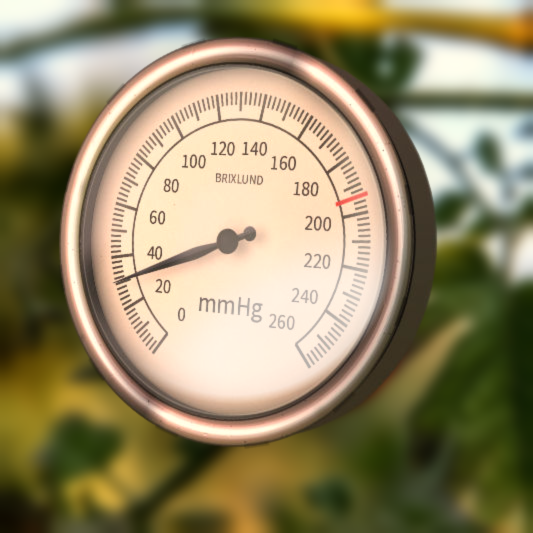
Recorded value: 30; mmHg
